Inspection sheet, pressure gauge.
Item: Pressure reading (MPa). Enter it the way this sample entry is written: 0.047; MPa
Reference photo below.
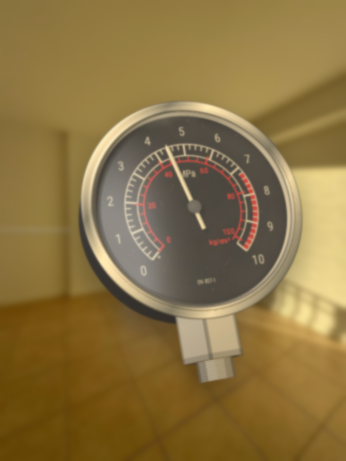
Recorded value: 4.4; MPa
